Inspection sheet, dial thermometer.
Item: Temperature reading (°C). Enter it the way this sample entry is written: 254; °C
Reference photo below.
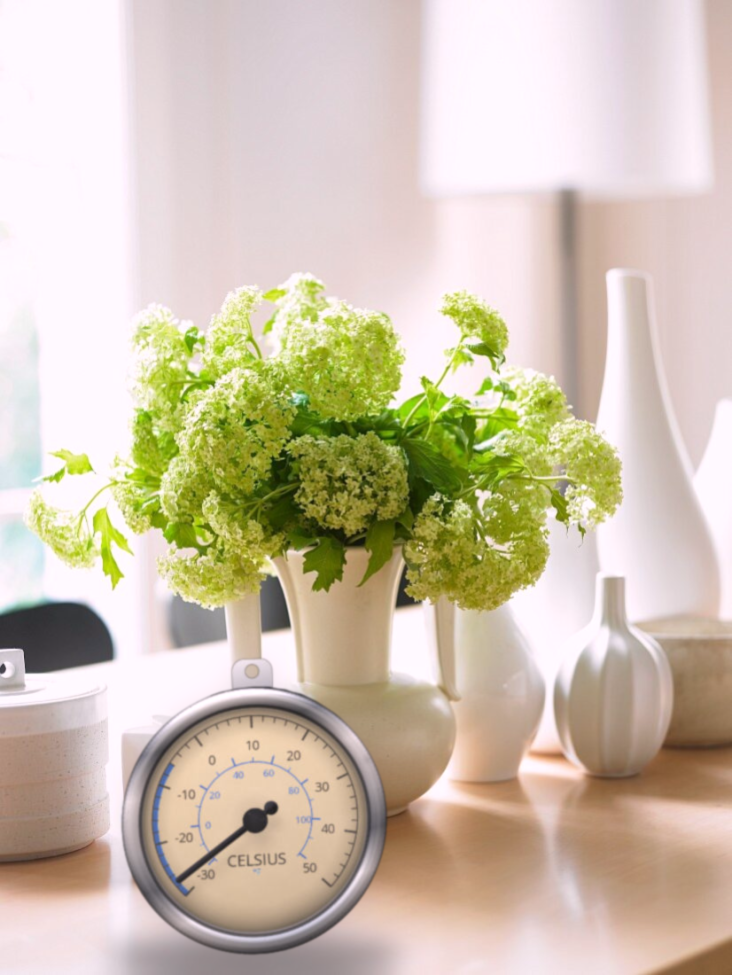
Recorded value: -27; °C
